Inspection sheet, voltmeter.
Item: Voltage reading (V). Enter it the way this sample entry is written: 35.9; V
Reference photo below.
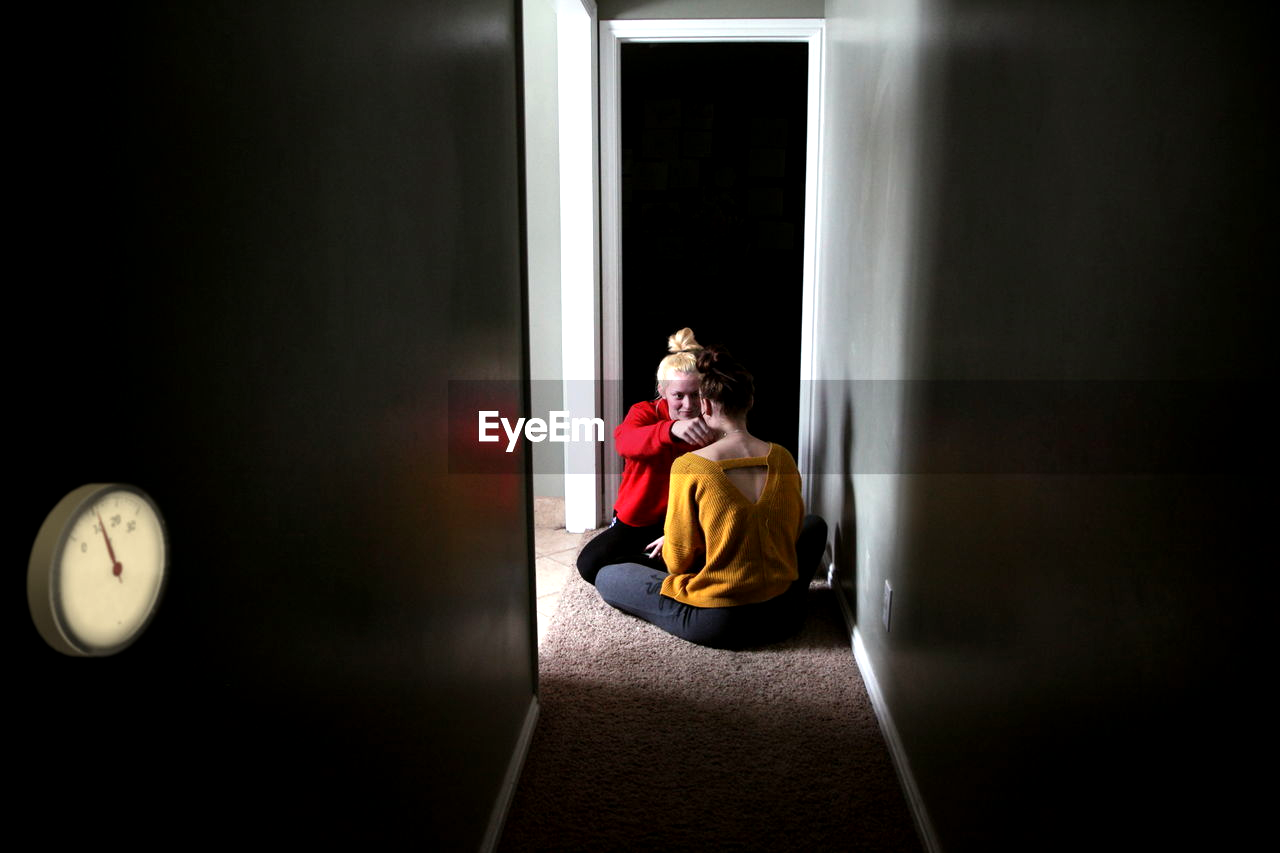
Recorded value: 10; V
